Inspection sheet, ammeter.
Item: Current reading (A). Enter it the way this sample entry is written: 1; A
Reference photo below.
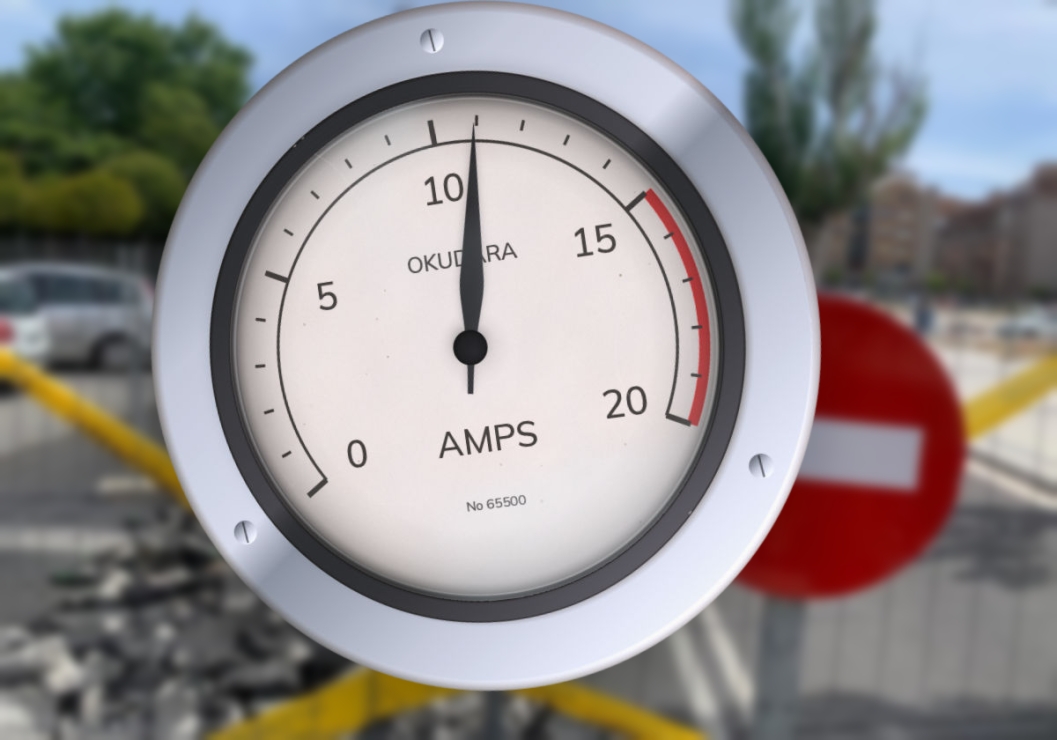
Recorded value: 11; A
